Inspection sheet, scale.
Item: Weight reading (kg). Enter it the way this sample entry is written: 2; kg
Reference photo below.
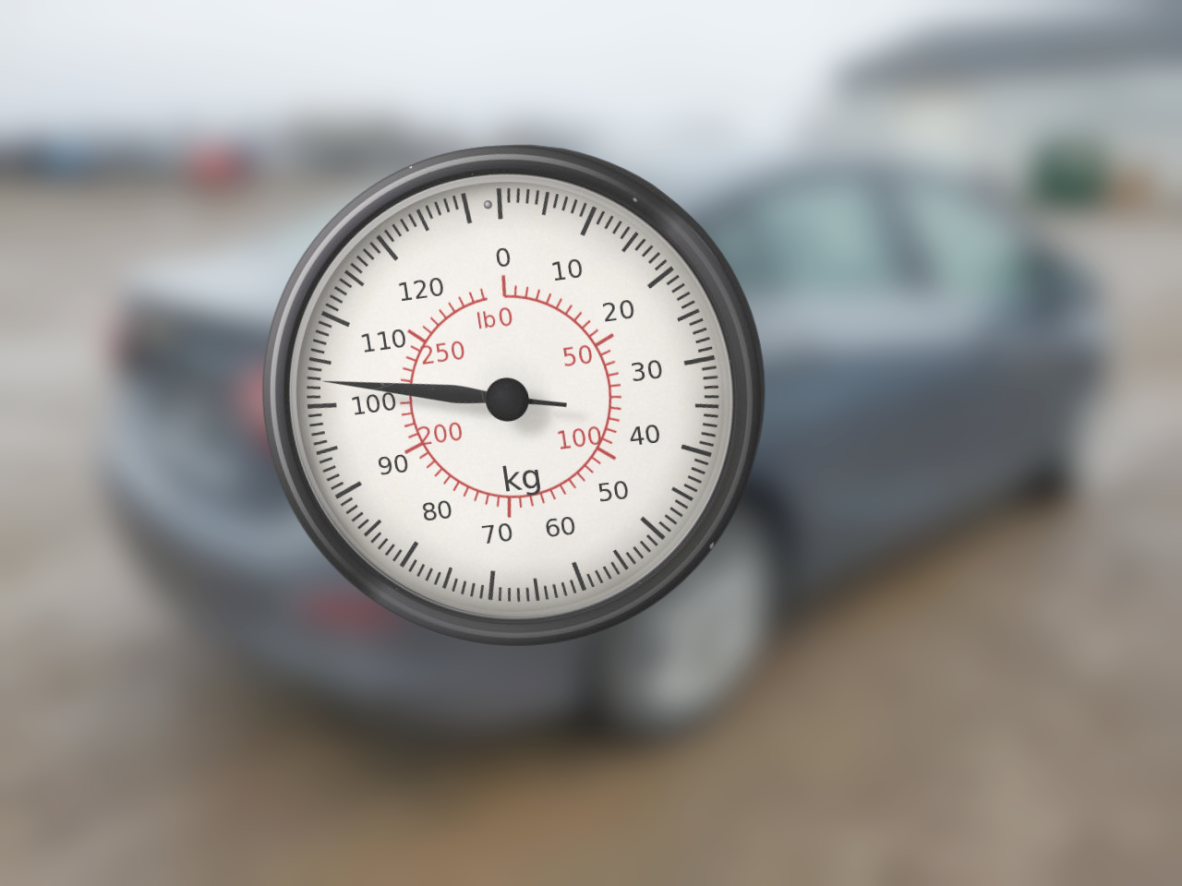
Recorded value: 103; kg
